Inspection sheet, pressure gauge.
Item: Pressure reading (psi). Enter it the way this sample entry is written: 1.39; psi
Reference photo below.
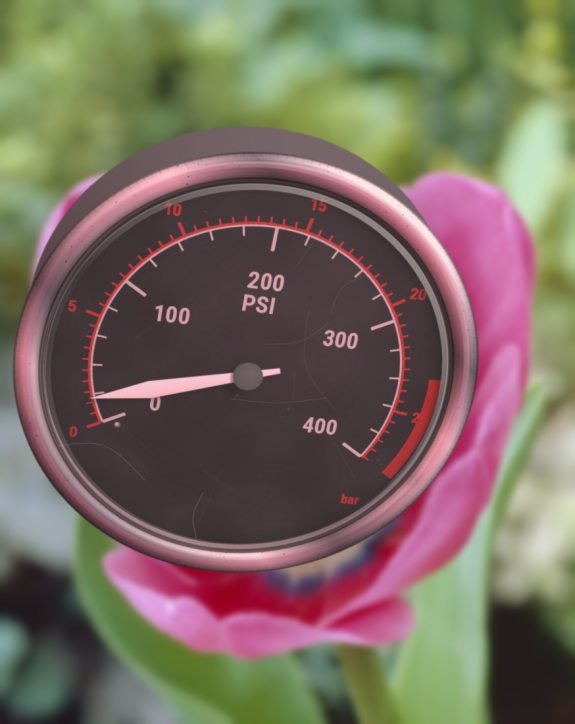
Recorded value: 20; psi
